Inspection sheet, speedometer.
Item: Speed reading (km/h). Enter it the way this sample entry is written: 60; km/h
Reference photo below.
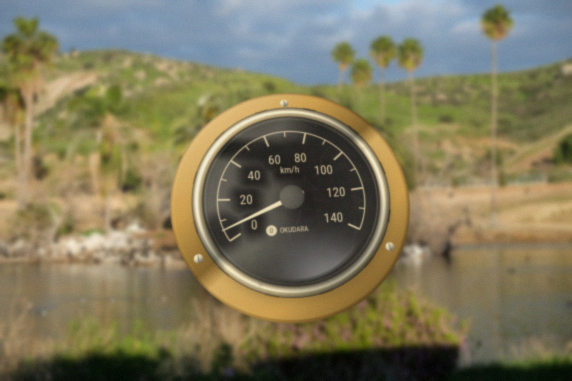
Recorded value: 5; km/h
